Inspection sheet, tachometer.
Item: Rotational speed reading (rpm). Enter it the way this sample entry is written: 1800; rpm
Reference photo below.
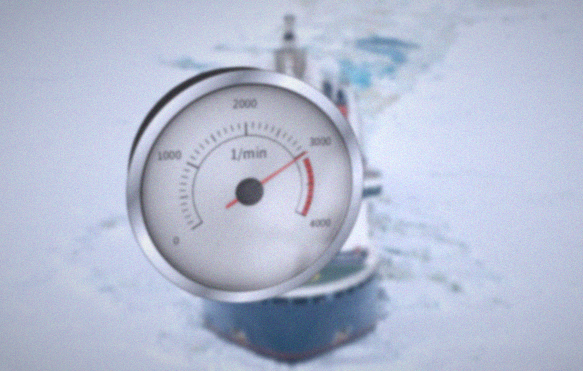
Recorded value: 3000; rpm
